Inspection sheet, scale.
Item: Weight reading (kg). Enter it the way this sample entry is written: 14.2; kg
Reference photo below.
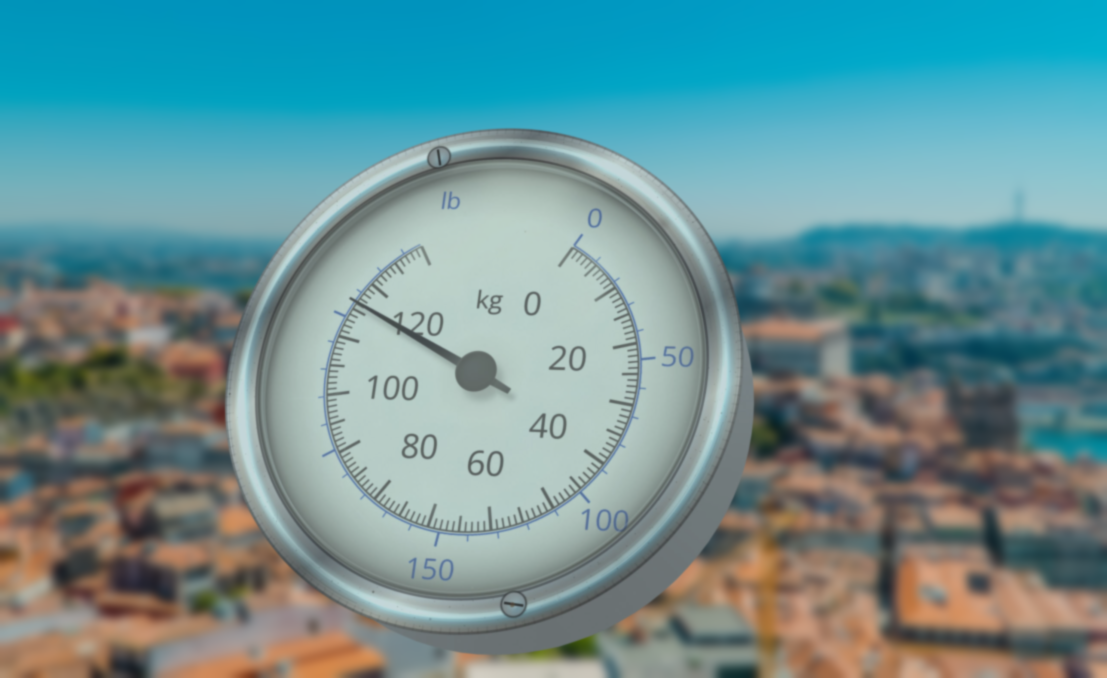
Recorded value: 116; kg
